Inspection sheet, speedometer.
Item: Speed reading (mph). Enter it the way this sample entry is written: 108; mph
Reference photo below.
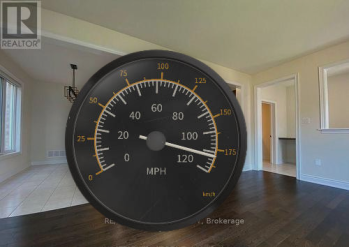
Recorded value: 112; mph
